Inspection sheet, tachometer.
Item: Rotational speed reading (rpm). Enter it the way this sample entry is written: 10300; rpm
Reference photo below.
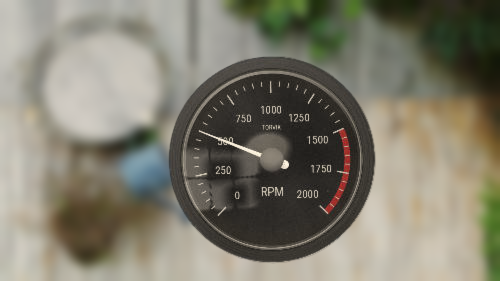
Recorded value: 500; rpm
